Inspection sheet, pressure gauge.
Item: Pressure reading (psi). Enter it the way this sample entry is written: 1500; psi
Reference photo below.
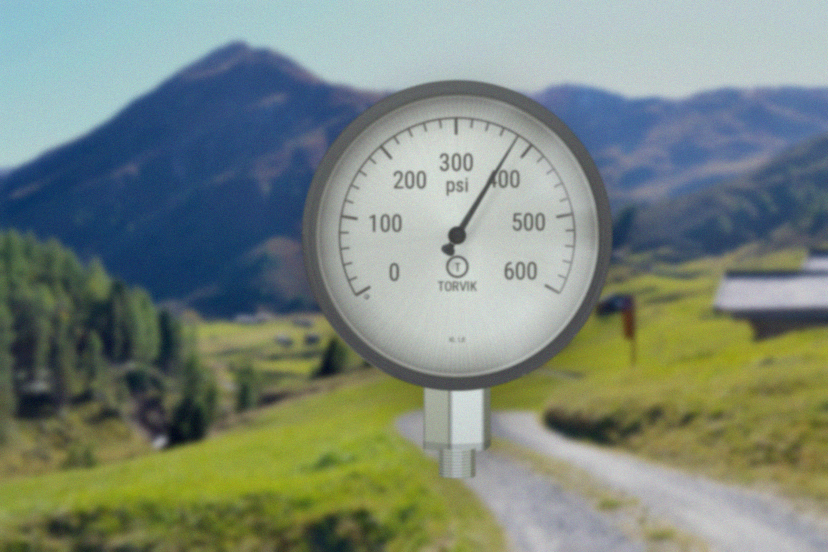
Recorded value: 380; psi
